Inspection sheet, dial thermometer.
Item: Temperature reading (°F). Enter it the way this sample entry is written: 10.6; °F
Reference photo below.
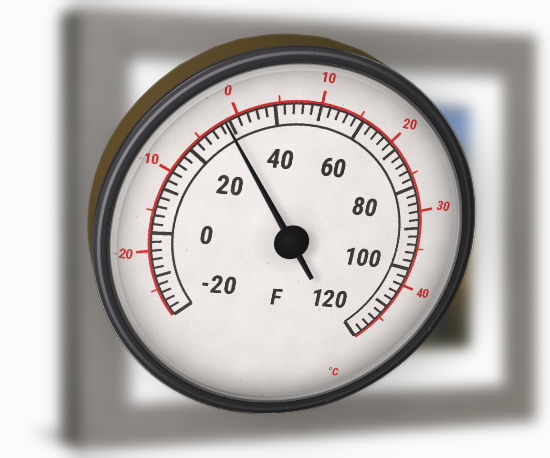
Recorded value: 29; °F
